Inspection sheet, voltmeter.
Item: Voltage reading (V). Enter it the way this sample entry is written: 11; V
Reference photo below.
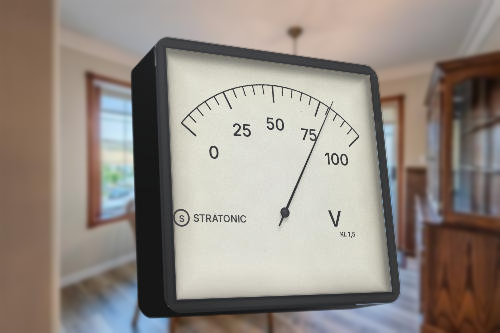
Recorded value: 80; V
